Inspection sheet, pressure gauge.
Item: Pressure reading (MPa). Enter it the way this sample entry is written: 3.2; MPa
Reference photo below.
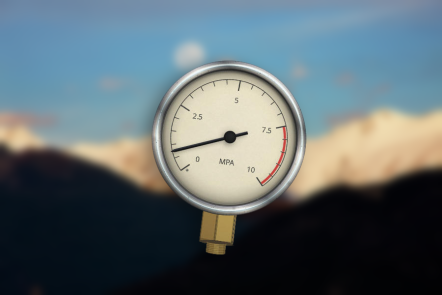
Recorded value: 0.75; MPa
